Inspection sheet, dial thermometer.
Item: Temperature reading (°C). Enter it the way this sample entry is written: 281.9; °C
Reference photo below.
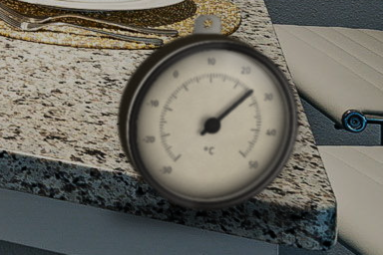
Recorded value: 25; °C
